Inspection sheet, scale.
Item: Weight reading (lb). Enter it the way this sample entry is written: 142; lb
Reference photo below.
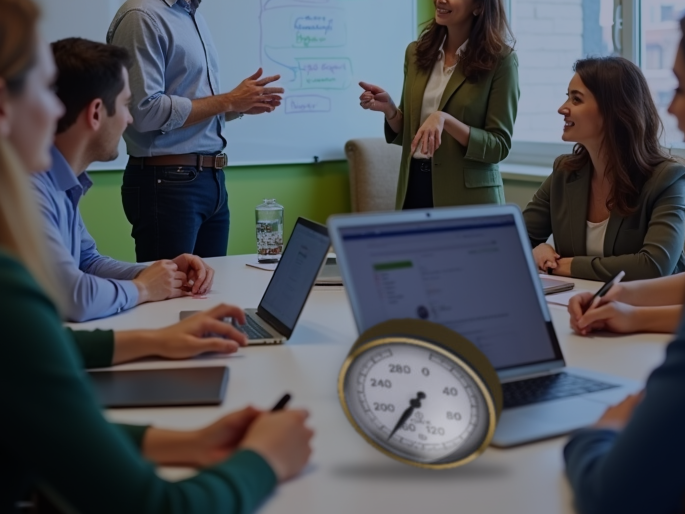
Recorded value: 170; lb
